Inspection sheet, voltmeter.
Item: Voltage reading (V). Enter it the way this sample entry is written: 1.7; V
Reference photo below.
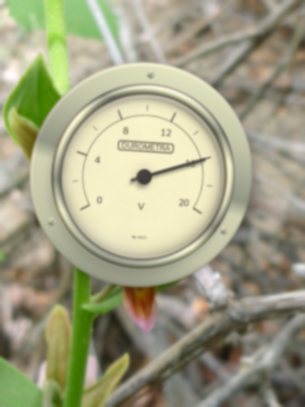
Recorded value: 16; V
